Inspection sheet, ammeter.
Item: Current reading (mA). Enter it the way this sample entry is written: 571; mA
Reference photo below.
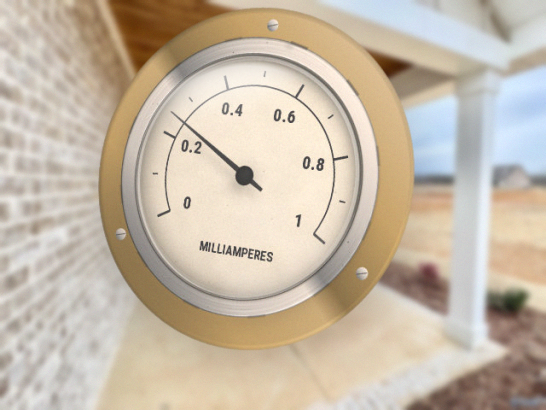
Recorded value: 0.25; mA
